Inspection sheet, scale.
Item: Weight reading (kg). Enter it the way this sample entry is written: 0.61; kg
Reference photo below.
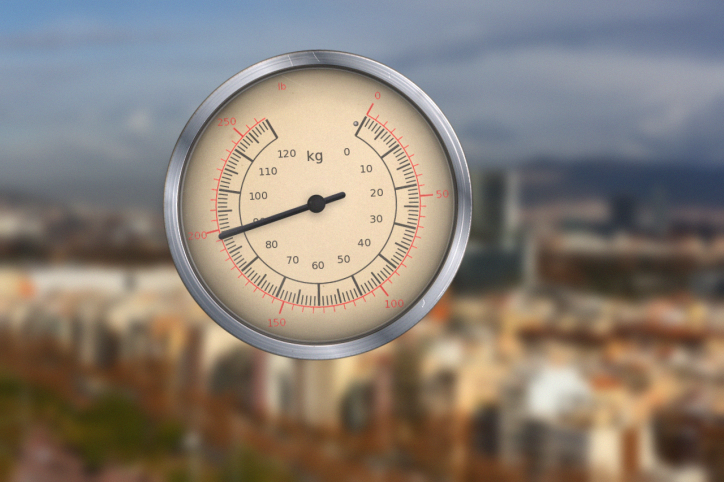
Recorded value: 89; kg
